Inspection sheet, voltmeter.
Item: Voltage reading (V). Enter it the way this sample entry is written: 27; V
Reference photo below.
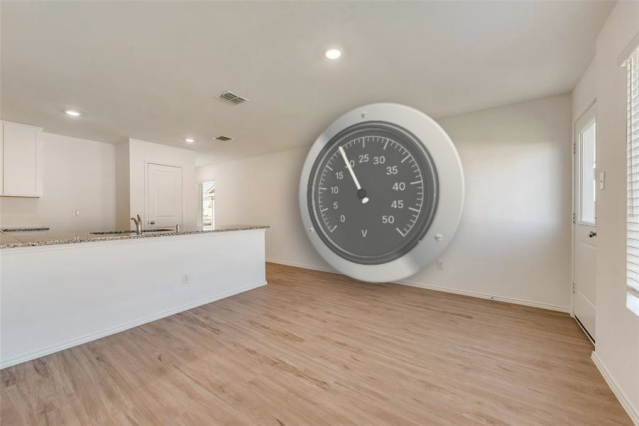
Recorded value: 20; V
